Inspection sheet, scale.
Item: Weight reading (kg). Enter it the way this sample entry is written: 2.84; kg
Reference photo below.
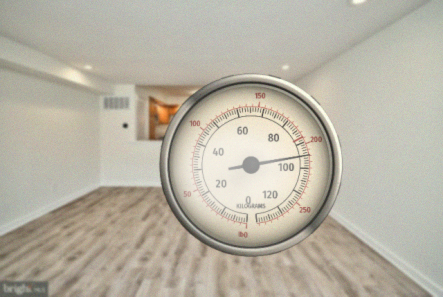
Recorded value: 95; kg
